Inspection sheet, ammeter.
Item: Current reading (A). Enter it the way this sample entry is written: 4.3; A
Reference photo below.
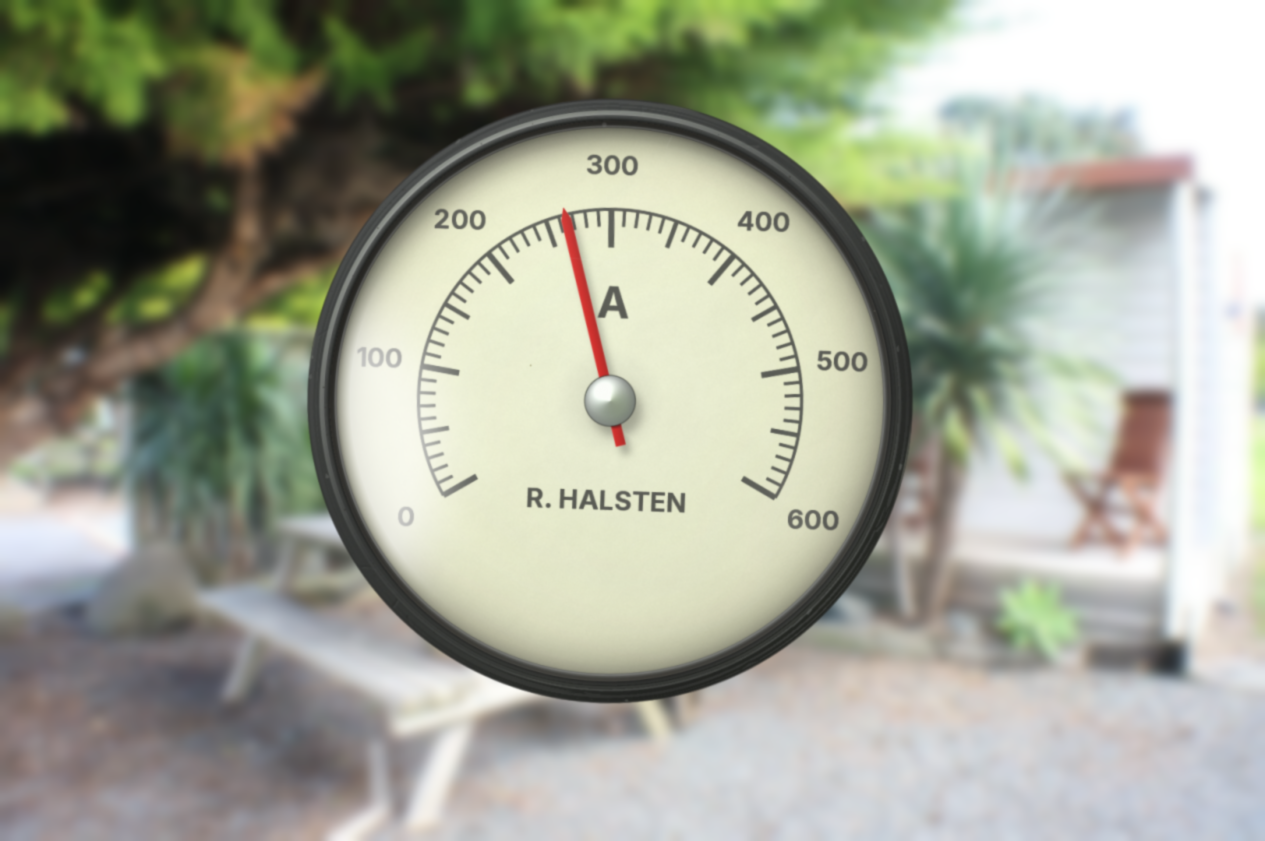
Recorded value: 265; A
